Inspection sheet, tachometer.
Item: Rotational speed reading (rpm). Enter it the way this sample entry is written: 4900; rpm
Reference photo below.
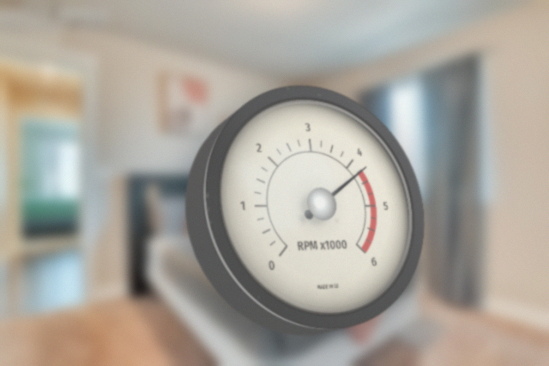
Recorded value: 4250; rpm
